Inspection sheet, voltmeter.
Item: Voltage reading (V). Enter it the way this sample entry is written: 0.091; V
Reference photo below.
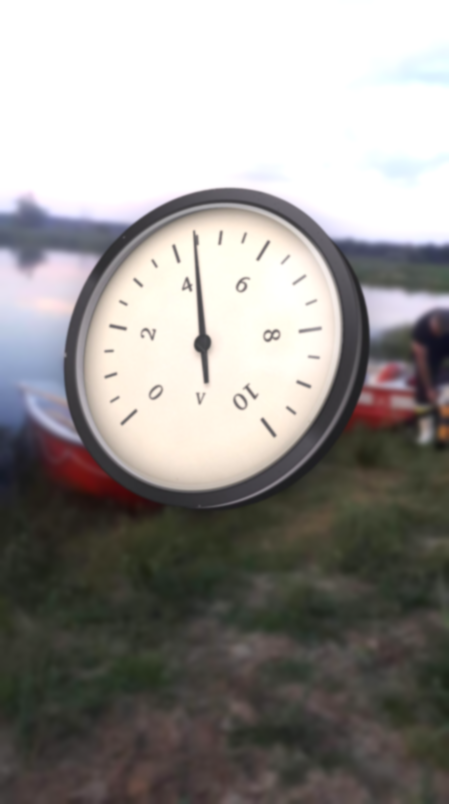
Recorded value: 4.5; V
